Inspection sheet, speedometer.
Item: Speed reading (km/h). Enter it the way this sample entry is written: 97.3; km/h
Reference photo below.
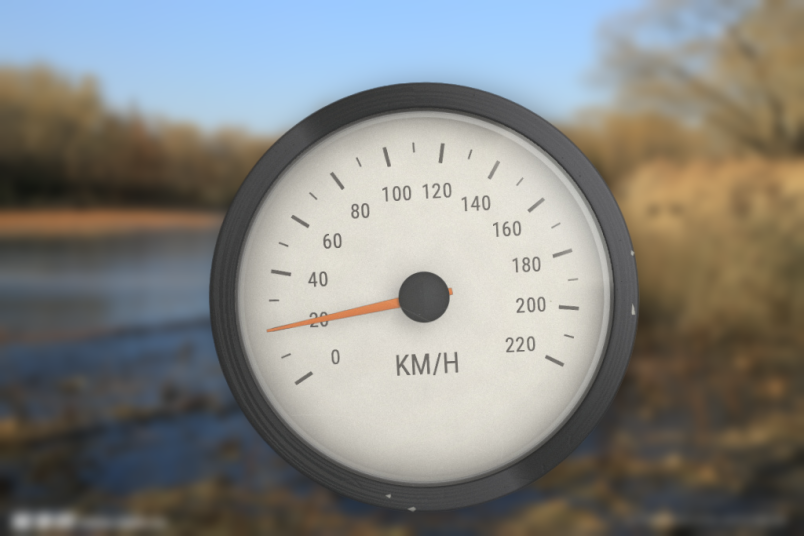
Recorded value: 20; km/h
